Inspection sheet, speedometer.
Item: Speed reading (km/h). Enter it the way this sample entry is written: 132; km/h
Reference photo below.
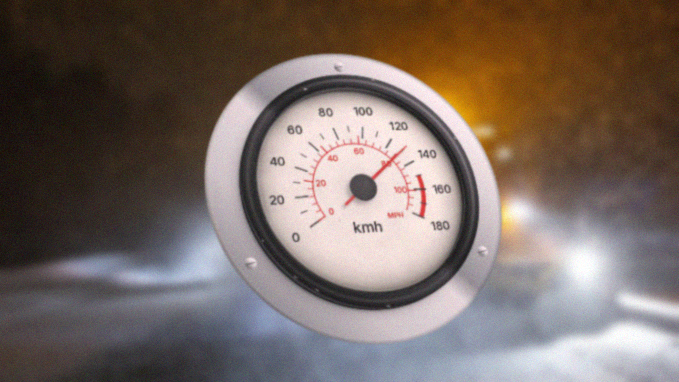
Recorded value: 130; km/h
